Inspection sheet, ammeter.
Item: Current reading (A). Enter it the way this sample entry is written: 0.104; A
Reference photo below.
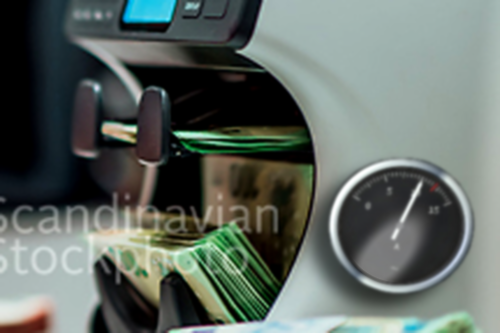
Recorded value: 10; A
